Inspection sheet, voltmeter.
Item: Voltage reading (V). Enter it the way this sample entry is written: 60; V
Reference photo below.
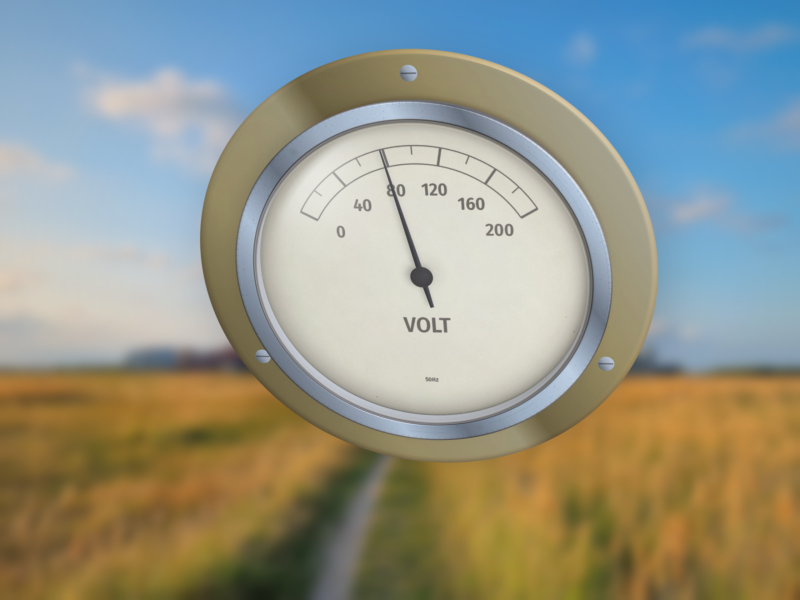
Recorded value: 80; V
